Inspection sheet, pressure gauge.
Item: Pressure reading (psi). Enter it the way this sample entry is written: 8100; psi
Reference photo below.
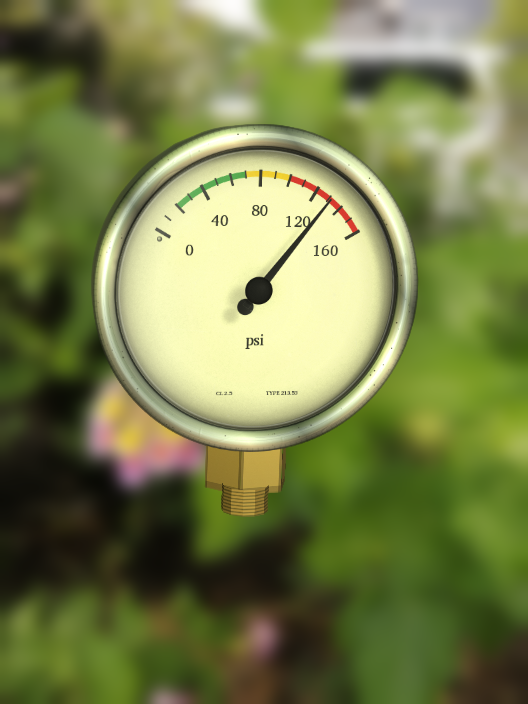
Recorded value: 130; psi
